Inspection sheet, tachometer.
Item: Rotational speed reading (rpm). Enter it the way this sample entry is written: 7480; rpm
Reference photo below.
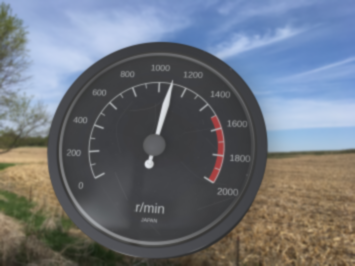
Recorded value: 1100; rpm
